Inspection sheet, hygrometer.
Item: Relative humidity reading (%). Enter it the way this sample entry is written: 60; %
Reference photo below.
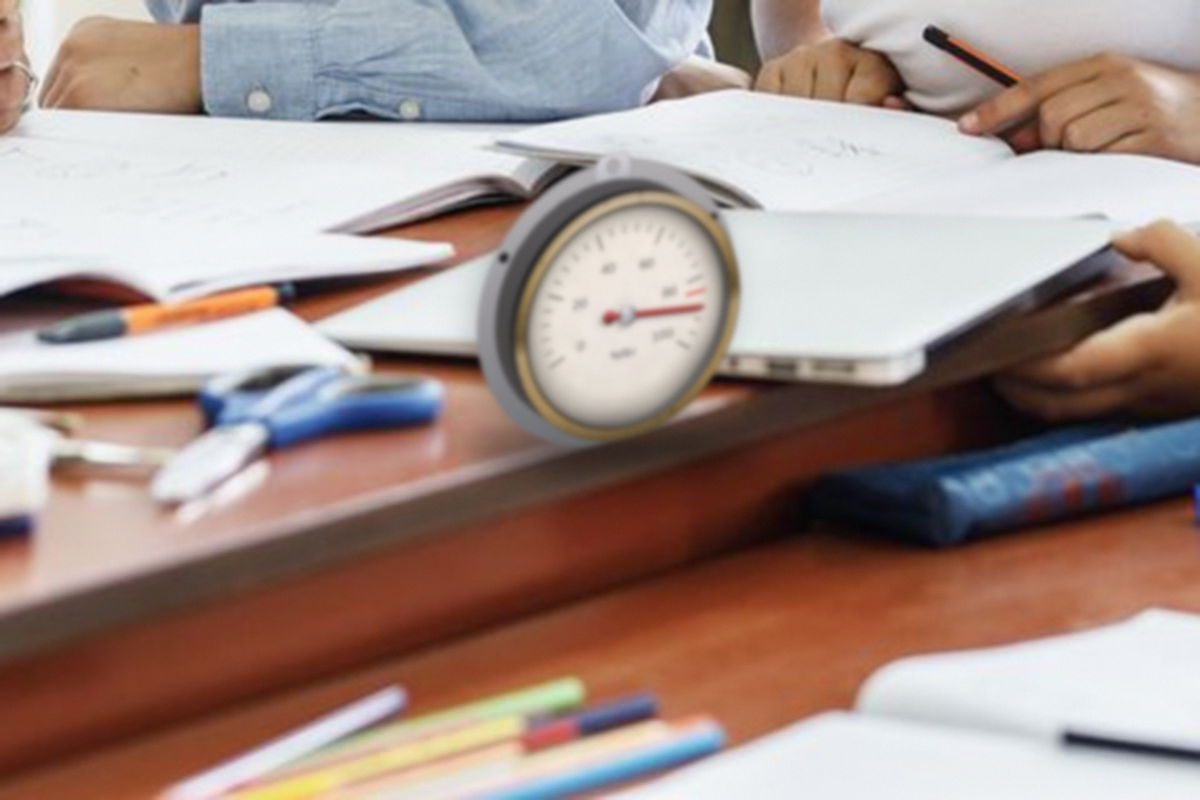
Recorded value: 88; %
